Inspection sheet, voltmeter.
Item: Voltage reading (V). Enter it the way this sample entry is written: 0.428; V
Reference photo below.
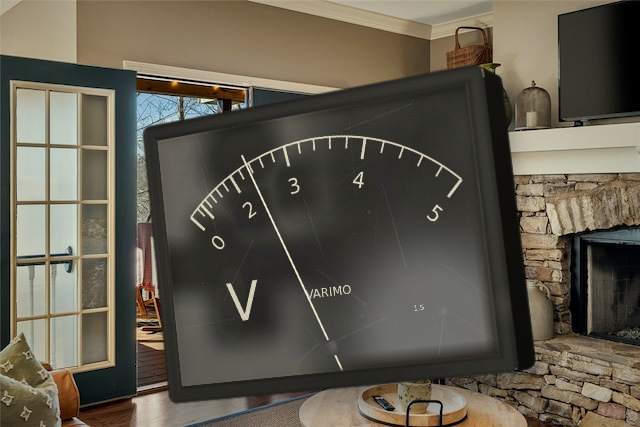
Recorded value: 2.4; V
